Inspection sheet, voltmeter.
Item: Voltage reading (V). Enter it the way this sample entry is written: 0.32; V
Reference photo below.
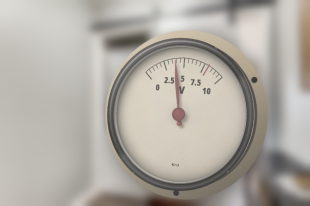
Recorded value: 4; V
